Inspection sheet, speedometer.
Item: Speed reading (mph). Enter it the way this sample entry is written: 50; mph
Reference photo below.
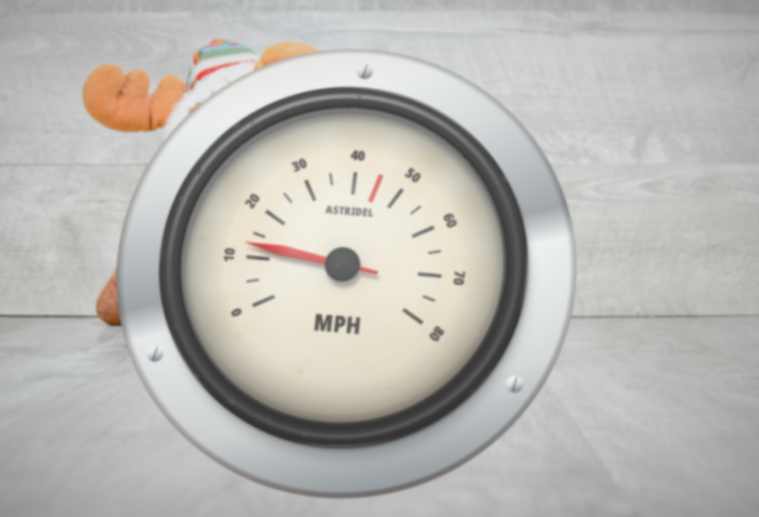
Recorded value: 12.5; mph
